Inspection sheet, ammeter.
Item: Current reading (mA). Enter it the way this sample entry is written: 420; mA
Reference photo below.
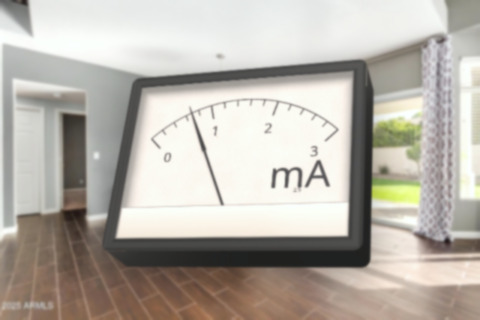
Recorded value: 0.7; mA
